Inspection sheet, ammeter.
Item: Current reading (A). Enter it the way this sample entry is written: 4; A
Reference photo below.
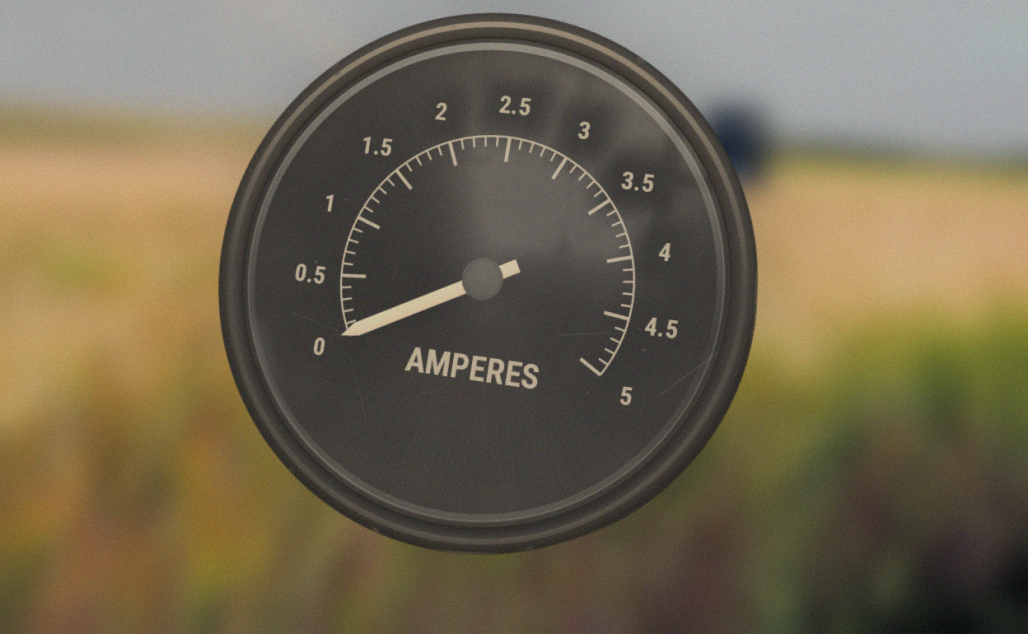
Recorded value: 0; A
